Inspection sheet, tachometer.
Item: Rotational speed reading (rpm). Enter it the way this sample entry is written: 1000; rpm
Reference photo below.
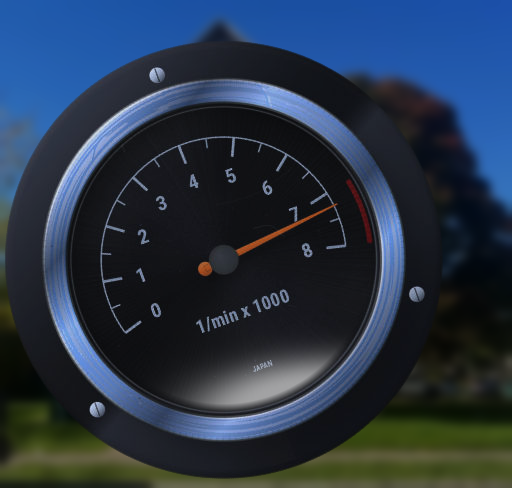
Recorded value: 7250; rpm
